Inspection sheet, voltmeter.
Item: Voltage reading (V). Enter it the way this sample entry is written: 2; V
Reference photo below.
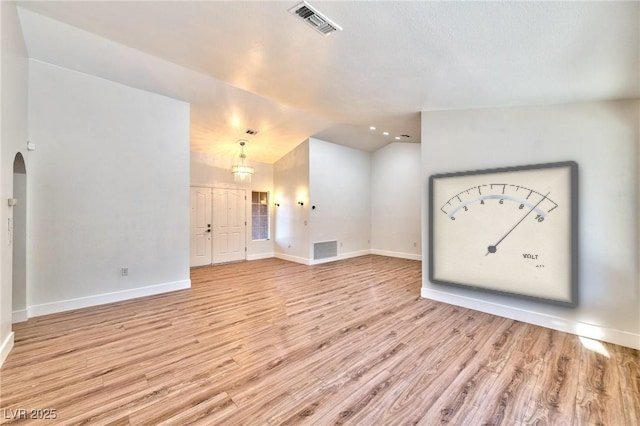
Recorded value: 9; V
